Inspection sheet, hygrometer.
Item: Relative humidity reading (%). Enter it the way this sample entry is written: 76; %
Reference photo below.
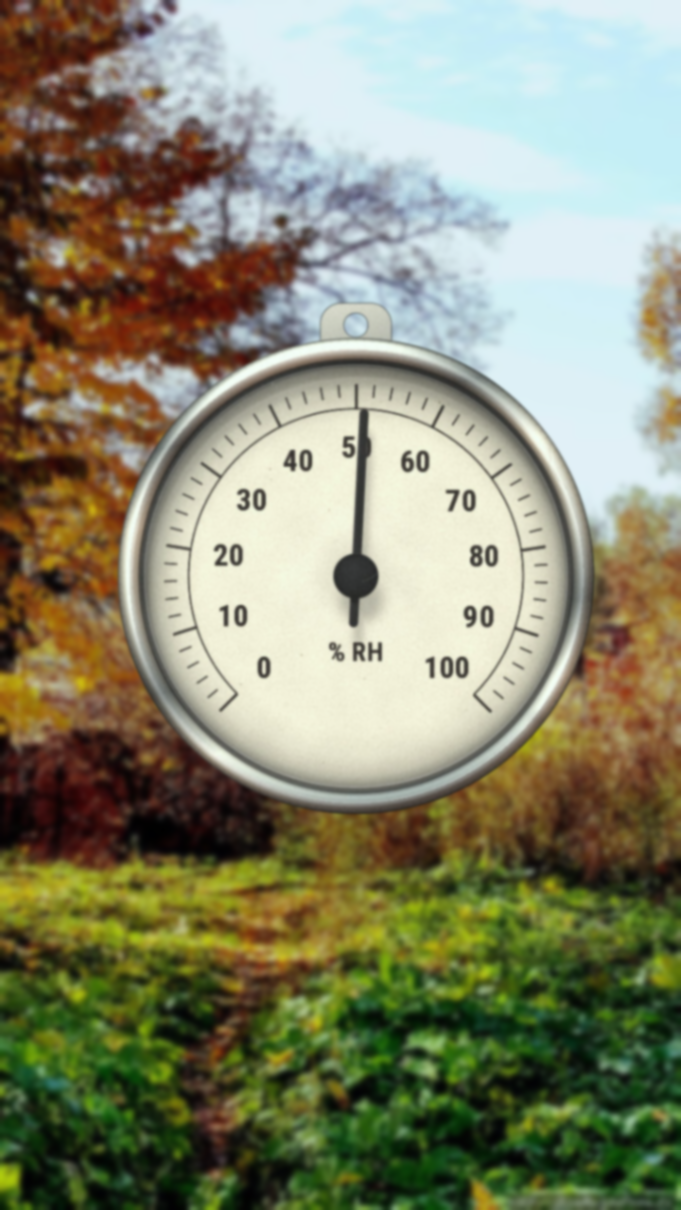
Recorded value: 51; %
